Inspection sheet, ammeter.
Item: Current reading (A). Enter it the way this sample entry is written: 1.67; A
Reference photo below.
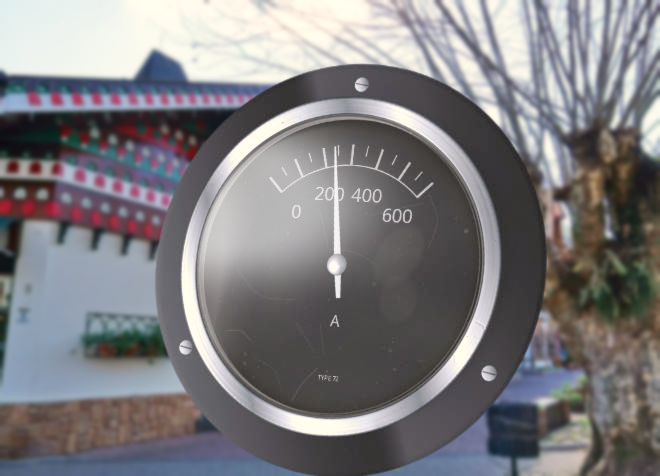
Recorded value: 250; A
